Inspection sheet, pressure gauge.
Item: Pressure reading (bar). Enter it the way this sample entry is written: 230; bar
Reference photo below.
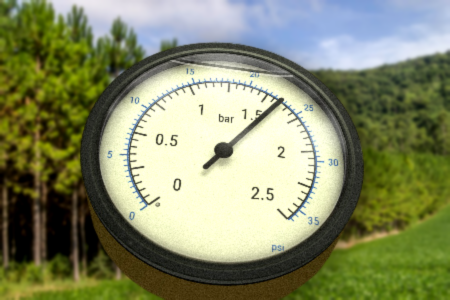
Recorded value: 1.6; bar
